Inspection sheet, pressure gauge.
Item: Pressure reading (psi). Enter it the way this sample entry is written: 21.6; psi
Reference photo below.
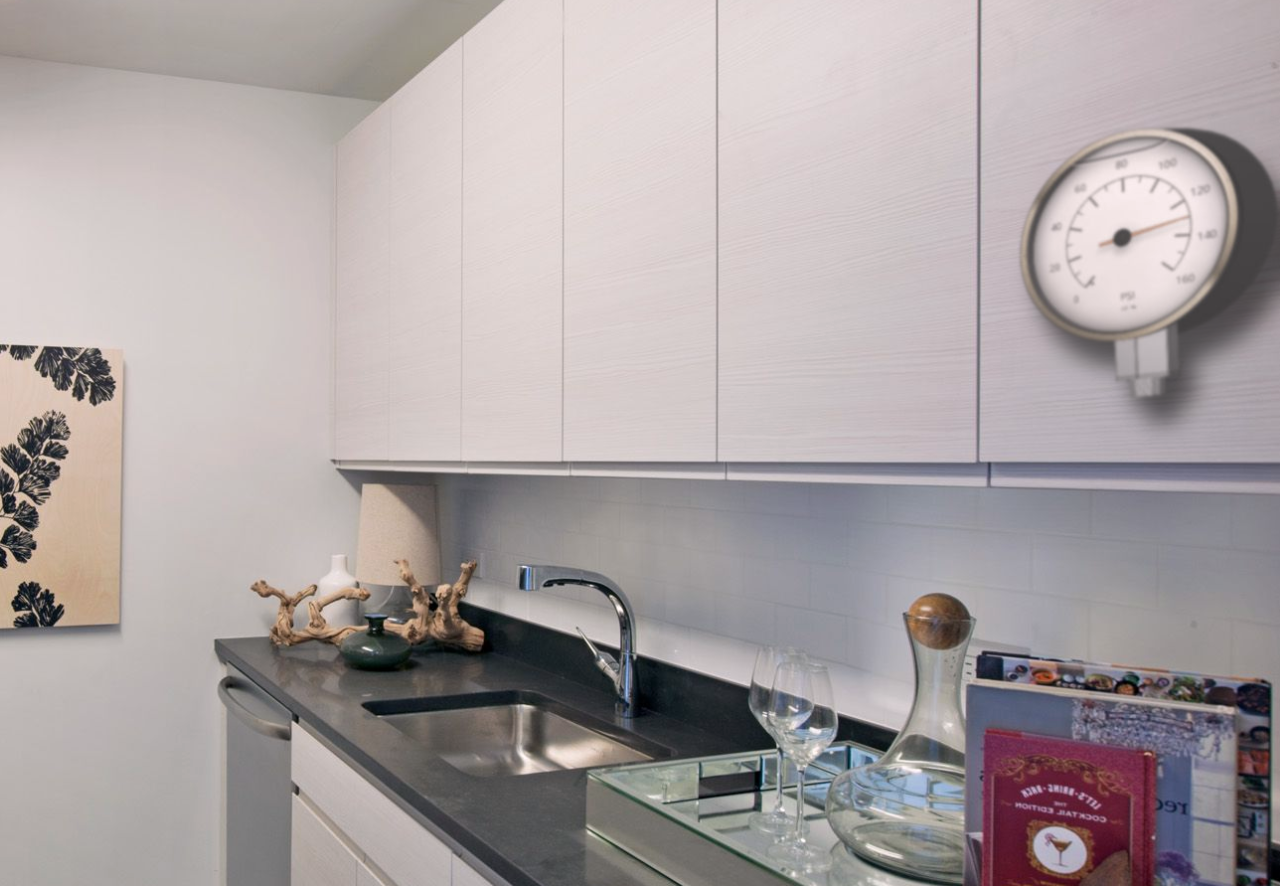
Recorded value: 130; psi
